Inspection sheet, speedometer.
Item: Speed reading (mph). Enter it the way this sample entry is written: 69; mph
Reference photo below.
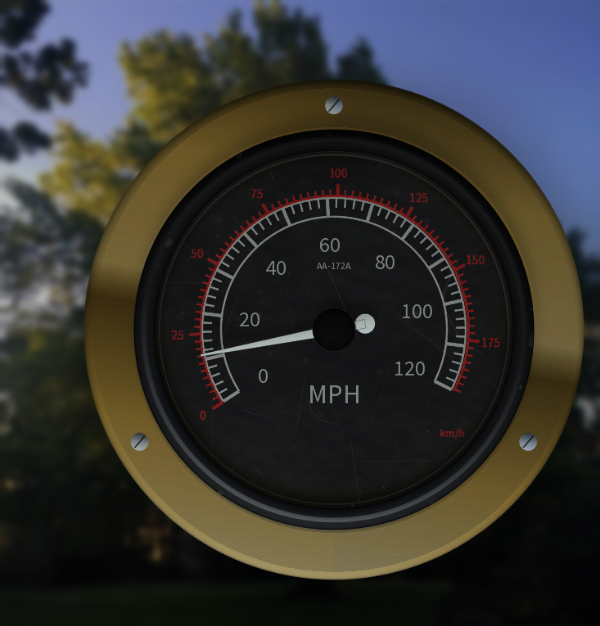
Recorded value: 11; mph
